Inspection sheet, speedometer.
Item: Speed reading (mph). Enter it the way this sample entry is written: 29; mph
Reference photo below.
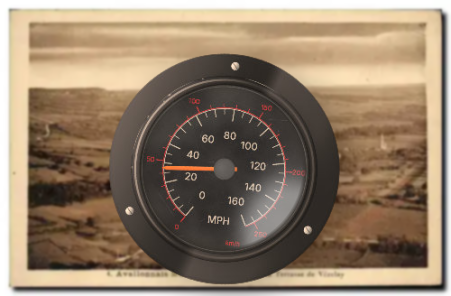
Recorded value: 27.5; mph
